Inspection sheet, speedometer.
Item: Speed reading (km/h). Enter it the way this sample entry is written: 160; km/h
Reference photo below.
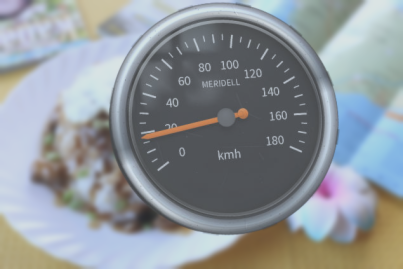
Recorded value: 17.5; km/h
